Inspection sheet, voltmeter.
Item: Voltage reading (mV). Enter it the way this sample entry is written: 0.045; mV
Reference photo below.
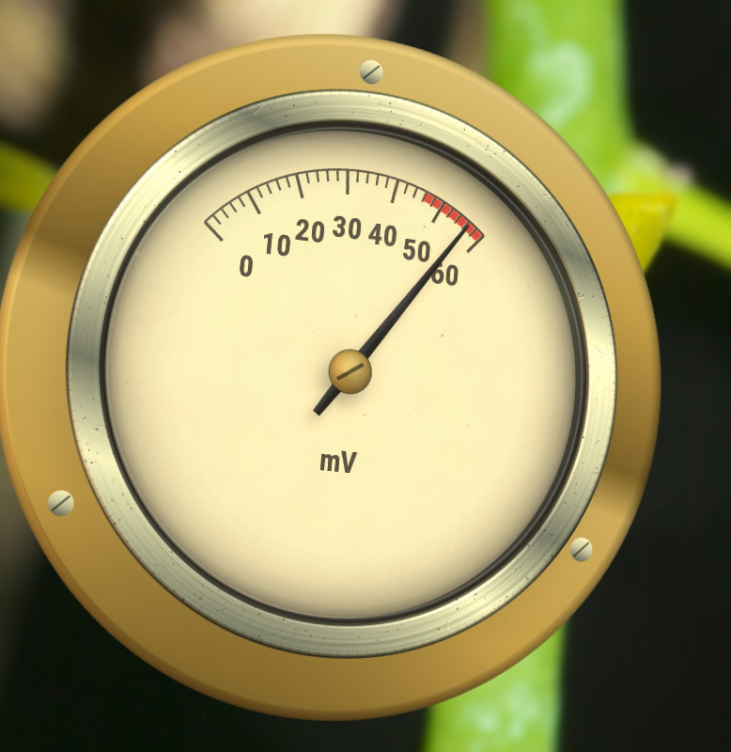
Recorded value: 56; mV
